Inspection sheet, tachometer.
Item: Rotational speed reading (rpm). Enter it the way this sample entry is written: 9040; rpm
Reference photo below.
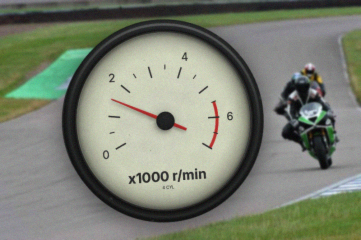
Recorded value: 1500; rpm
